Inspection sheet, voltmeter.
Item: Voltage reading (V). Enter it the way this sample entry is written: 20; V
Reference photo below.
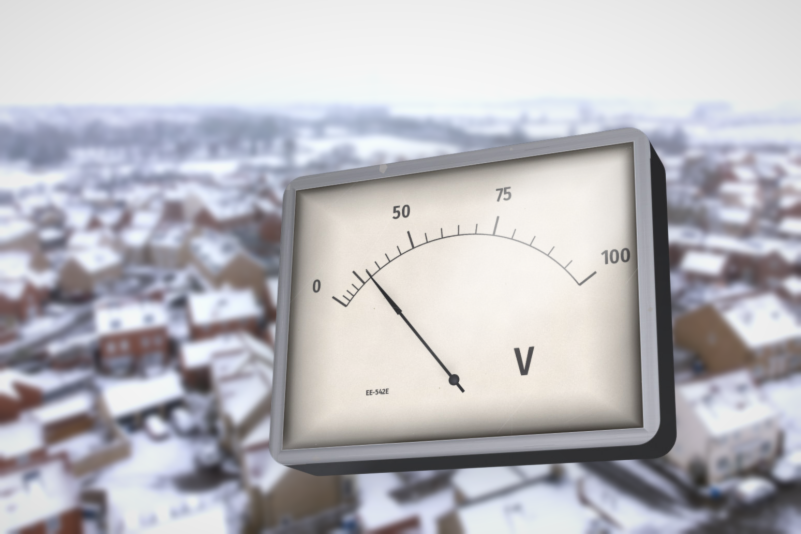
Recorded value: 30; V
